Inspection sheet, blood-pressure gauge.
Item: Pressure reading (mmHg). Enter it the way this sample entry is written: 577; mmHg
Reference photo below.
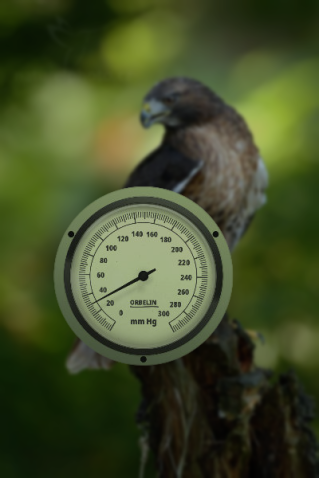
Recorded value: 30; mmHg
